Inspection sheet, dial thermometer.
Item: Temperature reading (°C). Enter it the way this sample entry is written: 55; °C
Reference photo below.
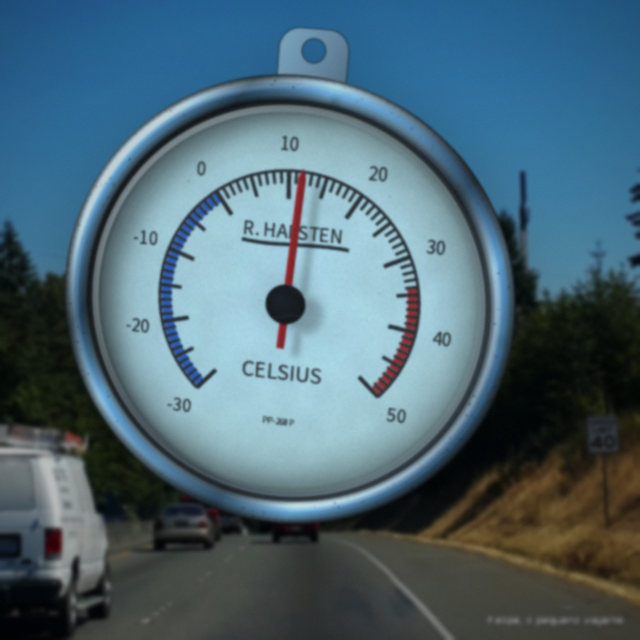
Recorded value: 12; °C
